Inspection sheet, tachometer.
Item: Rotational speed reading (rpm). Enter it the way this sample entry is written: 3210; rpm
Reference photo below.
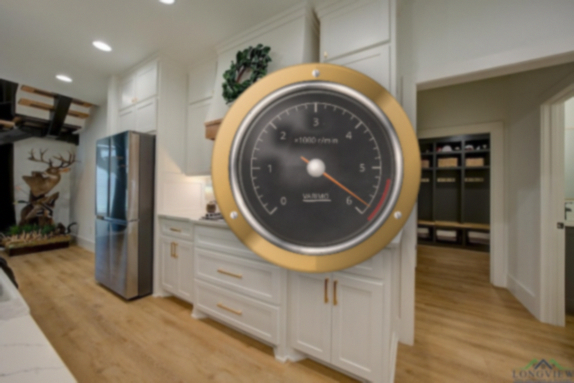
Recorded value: 5800; rpm
